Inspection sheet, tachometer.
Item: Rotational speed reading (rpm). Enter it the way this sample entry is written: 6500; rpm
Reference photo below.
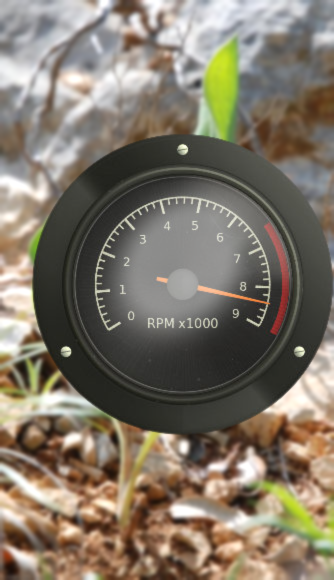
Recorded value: 8400; rpm
